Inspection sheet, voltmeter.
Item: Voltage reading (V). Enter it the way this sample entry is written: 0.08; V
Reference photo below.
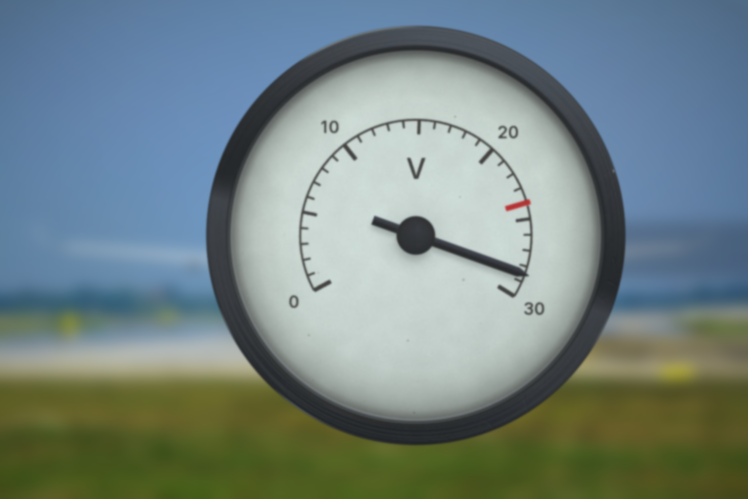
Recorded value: 28.5; V
